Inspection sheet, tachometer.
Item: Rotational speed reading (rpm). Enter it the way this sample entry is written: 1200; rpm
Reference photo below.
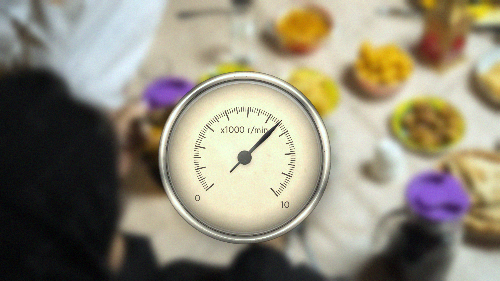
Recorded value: 6500; rpm
